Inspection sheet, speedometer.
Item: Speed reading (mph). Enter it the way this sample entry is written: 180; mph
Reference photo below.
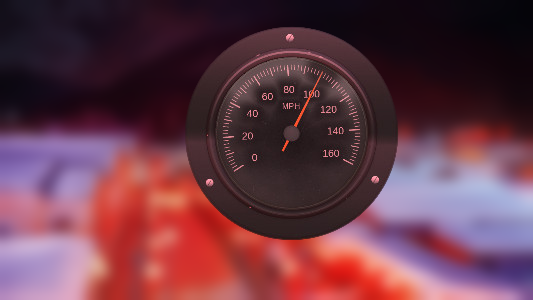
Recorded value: 100; mph
